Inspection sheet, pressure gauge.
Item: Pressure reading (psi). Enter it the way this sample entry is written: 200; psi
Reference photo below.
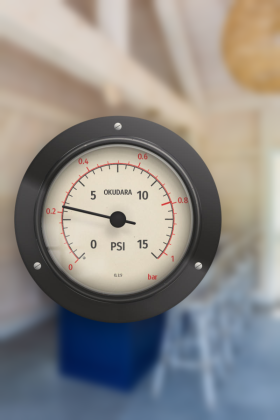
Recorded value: 3.25; psi
